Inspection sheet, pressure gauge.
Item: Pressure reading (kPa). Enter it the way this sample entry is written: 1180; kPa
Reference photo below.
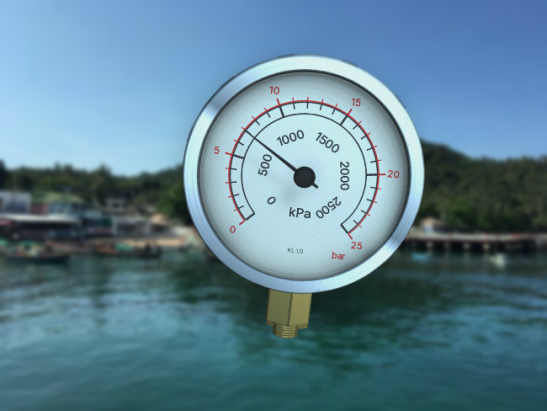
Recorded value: 700; kPa
